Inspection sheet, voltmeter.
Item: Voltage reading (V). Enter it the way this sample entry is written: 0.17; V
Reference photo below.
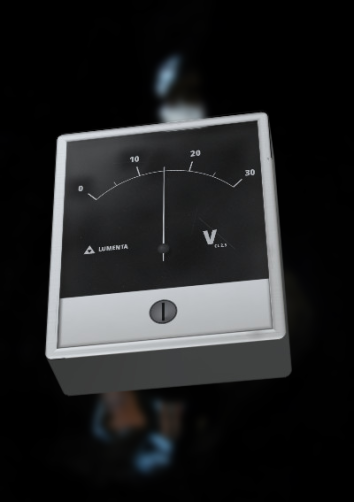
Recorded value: 15; V
